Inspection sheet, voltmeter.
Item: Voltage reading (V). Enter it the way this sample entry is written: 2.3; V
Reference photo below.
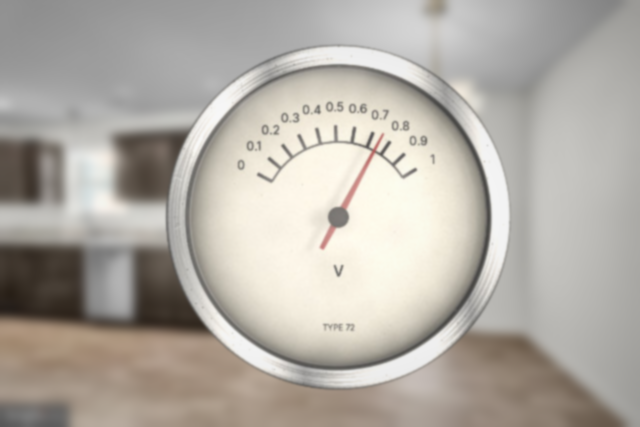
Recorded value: 0.75; V
